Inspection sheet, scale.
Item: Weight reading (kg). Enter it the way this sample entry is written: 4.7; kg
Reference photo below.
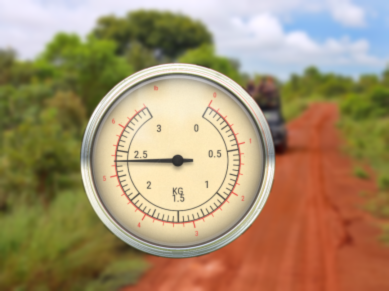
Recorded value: 2.4; kg
